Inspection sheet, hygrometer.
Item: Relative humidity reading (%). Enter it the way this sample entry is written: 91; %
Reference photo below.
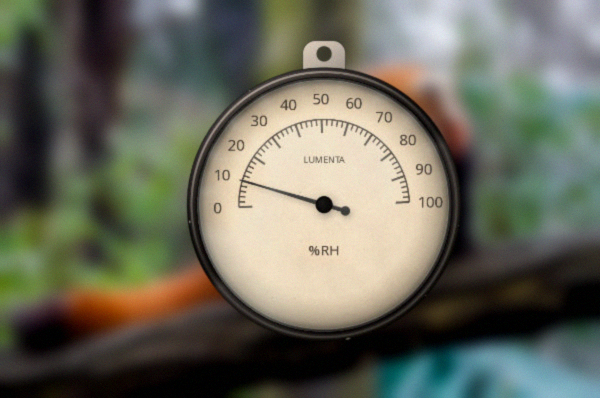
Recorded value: 10; %
